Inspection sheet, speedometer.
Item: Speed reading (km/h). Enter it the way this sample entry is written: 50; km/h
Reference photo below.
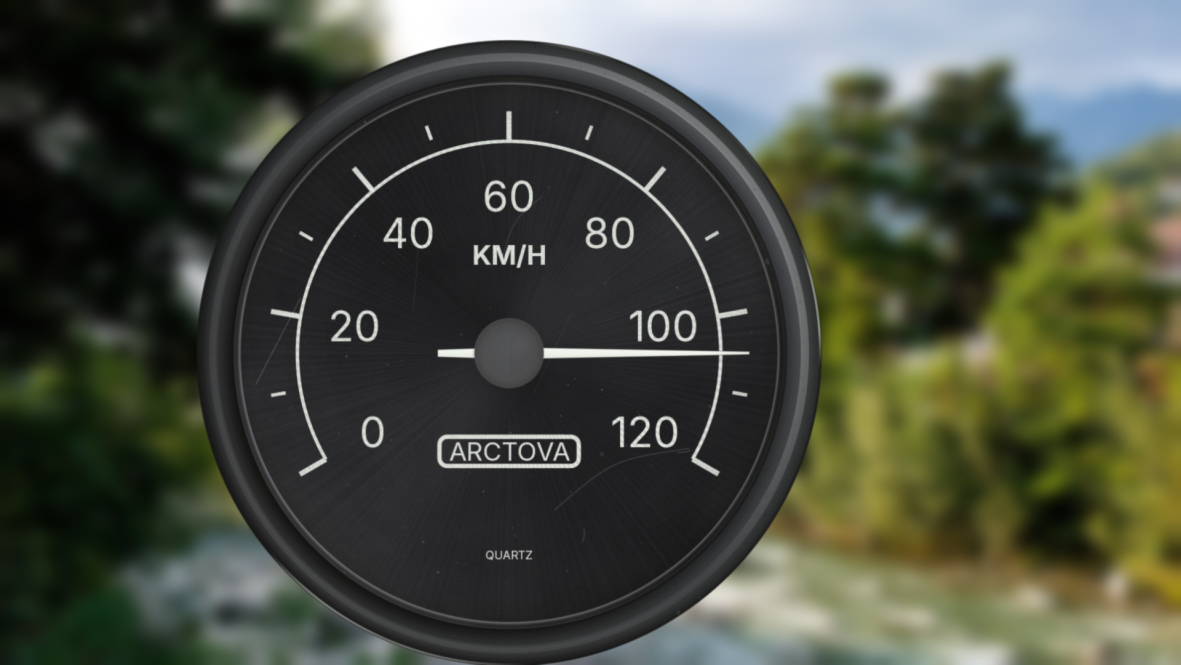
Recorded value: 105; km/h
